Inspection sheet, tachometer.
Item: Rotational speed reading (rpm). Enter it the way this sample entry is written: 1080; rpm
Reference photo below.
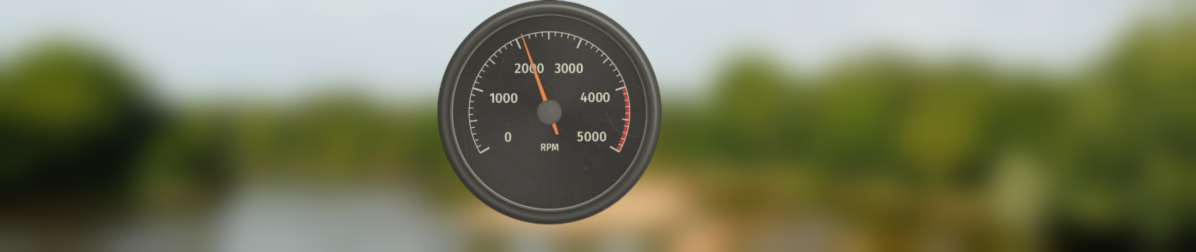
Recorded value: 2100; rpm
